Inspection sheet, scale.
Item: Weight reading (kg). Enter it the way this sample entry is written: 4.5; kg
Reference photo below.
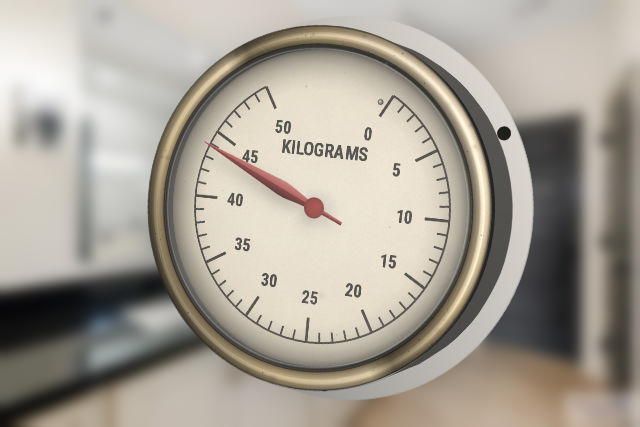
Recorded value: 44; kg
